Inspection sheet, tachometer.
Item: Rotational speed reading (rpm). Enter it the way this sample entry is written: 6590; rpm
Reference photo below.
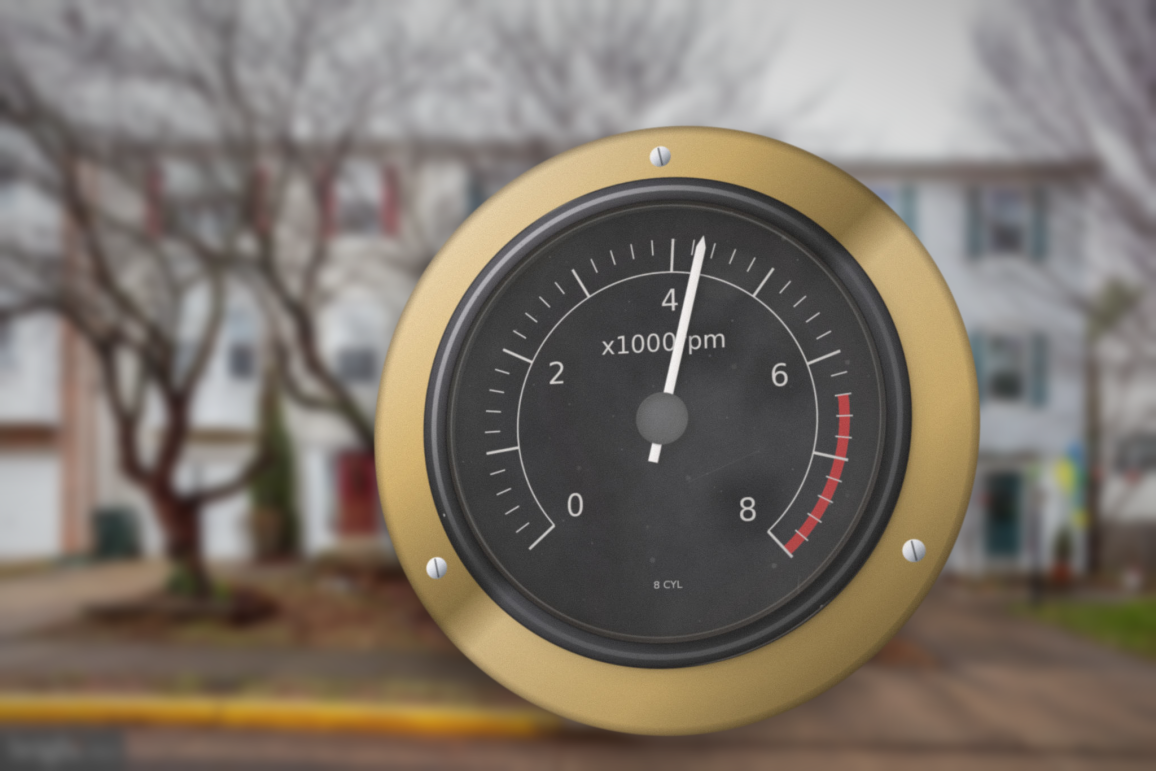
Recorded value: 4300; rpm
